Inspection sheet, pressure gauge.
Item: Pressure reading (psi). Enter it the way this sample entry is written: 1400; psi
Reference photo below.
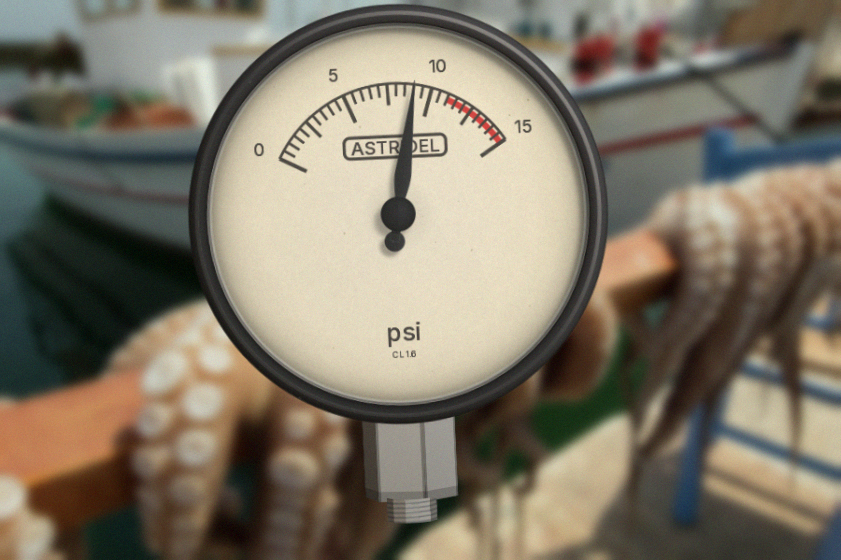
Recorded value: 9; psi
